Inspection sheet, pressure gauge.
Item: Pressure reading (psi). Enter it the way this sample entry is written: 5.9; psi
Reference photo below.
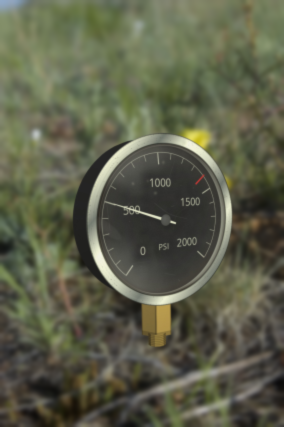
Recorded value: 500; psi
